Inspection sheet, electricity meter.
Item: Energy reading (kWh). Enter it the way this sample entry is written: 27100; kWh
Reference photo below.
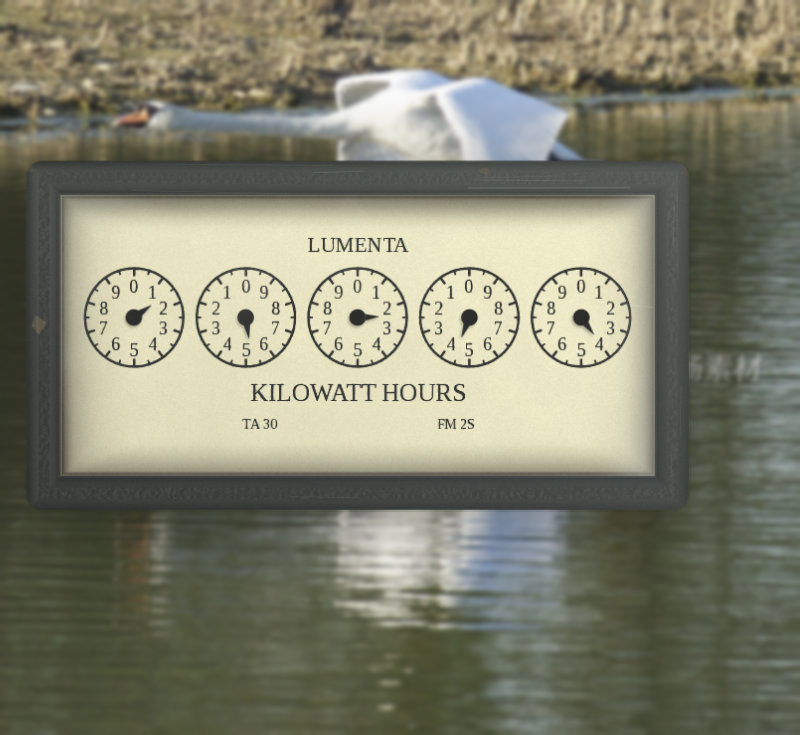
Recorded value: 15244; kWh
